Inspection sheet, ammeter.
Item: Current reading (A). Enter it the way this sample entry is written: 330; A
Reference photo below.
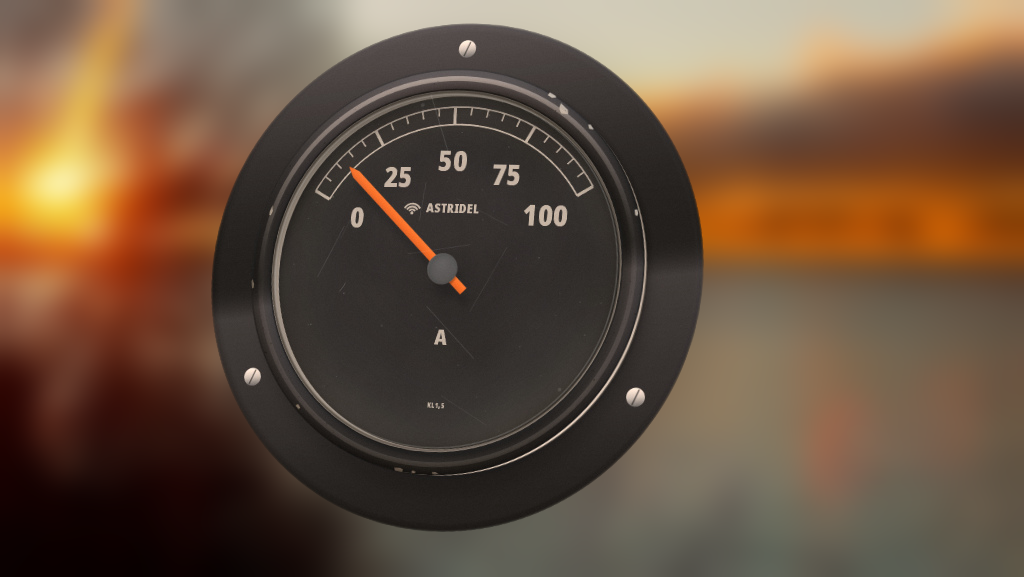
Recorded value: 12.5; A
